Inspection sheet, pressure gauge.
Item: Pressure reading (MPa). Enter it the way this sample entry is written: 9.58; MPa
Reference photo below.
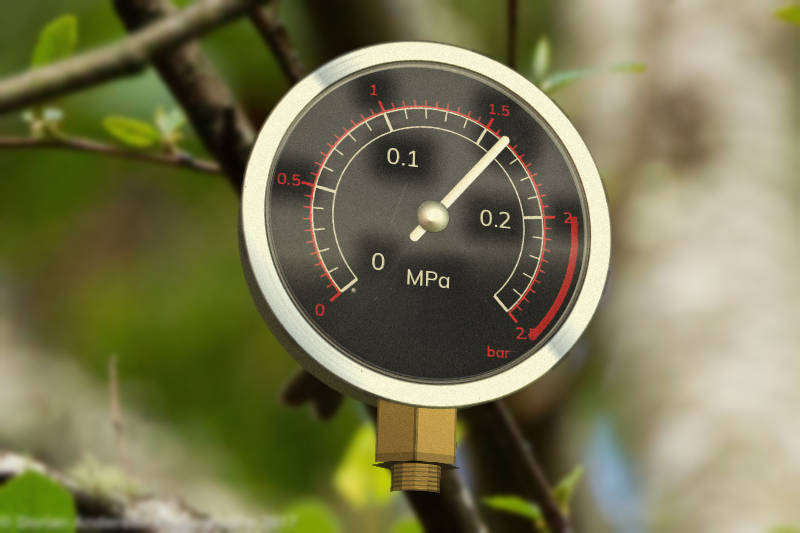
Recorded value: 0.16; MPa
